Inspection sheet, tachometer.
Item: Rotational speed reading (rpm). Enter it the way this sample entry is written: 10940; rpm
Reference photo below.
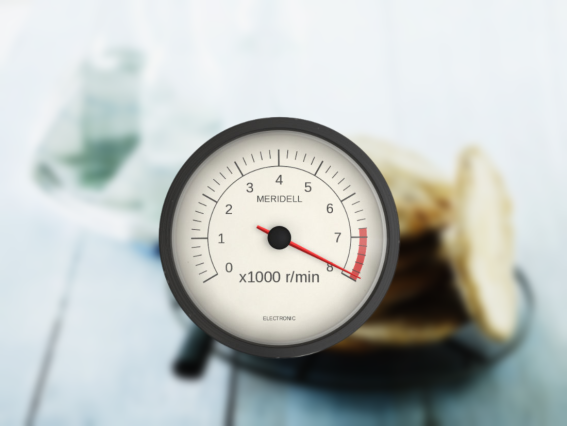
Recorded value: 7900; rpm
